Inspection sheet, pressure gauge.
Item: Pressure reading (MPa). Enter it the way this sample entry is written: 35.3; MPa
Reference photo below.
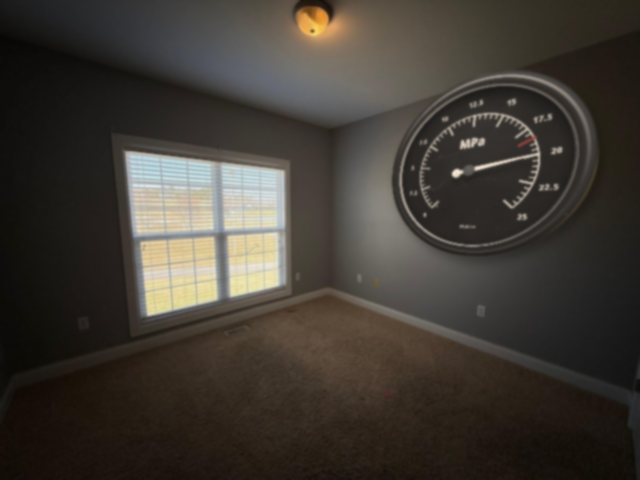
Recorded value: 20; MPa
